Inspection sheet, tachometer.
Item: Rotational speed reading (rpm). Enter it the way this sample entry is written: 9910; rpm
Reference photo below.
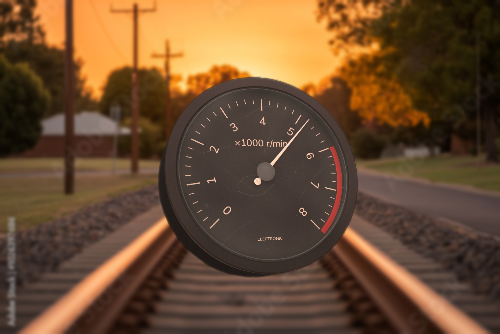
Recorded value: 5200; rpm
